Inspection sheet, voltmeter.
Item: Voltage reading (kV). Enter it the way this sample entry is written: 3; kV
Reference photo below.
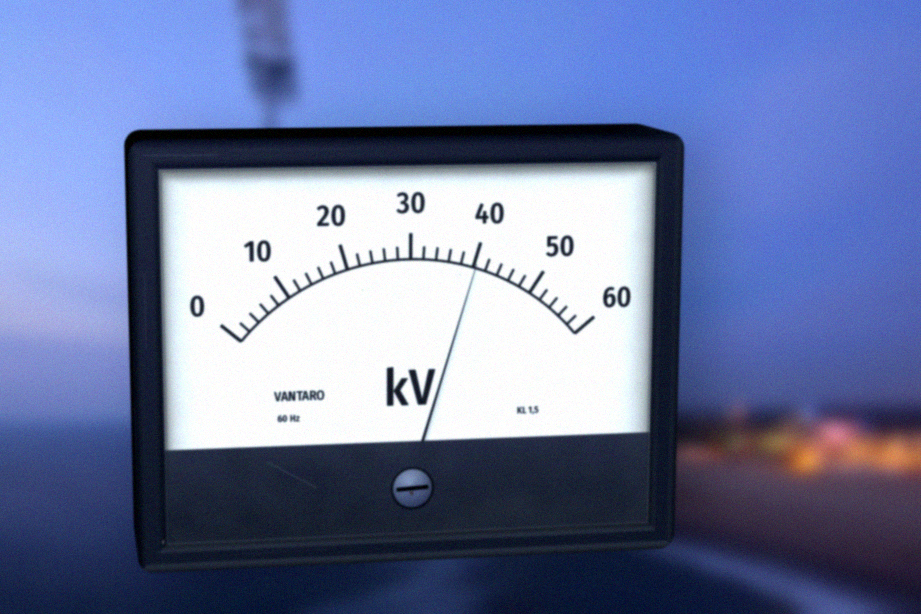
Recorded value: 40; kV
